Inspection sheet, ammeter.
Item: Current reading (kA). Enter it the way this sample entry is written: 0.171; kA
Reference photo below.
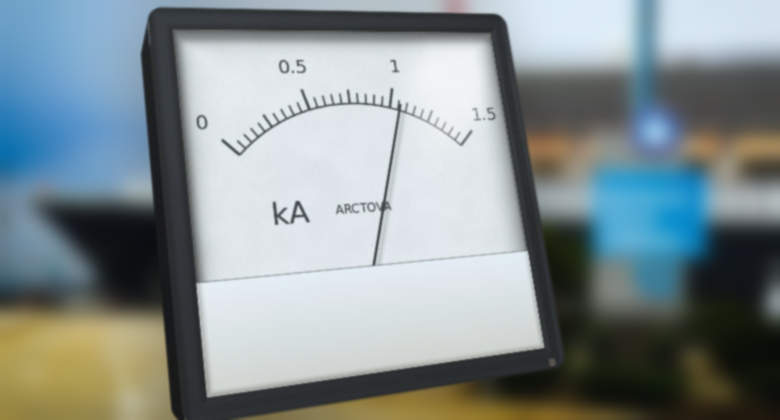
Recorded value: 1.05; kA
